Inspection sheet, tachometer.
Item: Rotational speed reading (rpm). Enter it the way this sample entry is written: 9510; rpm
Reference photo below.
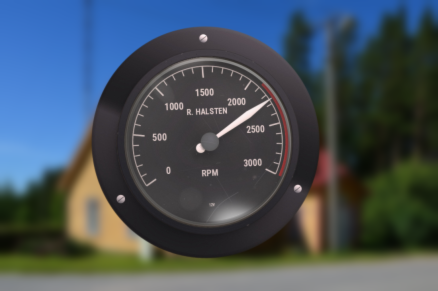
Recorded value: 2250; rpm
